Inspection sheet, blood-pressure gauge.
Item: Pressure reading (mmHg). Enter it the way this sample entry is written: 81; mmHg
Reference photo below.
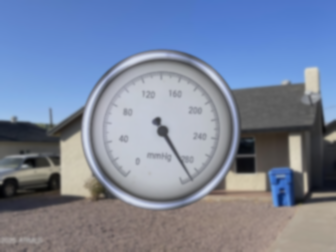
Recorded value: 290; mmHg
